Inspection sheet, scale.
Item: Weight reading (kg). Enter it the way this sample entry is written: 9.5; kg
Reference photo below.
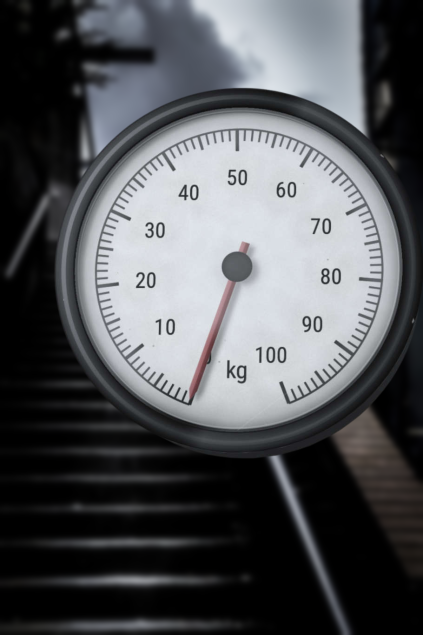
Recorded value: 0; kg
